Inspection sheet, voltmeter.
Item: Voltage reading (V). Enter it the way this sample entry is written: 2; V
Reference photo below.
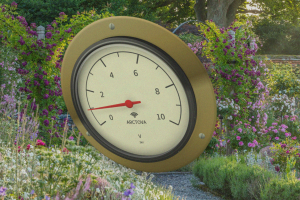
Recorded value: 1; V
